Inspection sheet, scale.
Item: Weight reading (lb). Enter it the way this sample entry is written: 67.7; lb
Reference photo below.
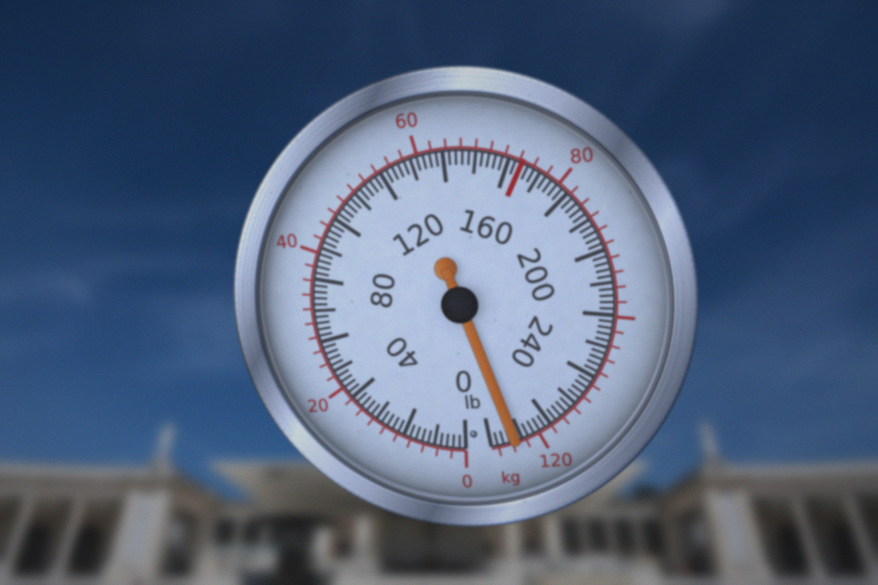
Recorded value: 272; lb
